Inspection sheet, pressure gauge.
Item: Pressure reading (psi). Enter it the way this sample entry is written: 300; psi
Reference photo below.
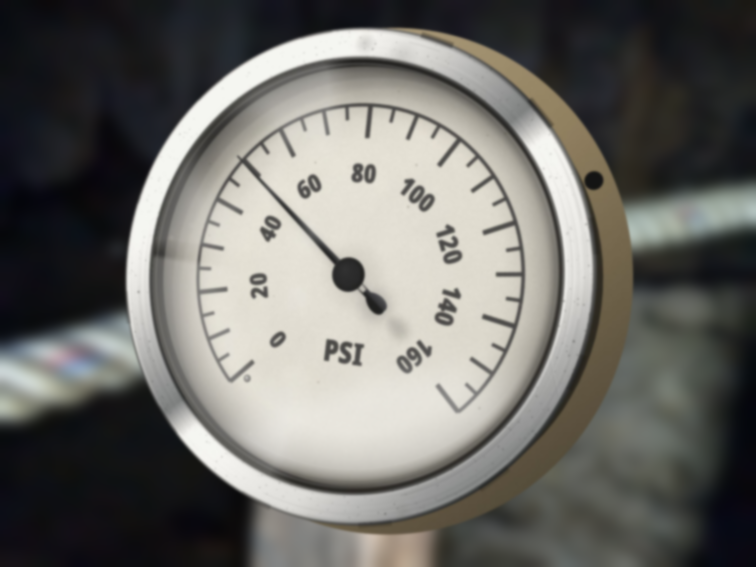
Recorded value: 50; psi
